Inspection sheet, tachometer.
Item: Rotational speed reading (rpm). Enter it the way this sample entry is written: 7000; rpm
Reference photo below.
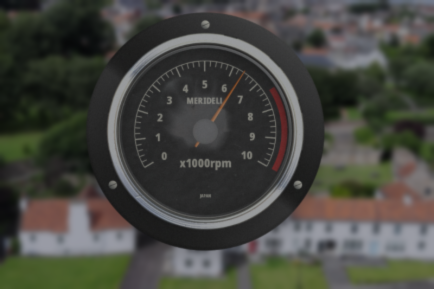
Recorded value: 6400; rpm
